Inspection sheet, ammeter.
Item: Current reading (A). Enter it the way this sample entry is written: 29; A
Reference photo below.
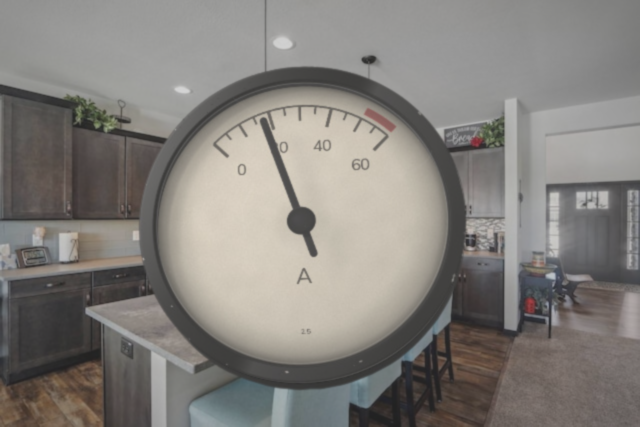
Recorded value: 17.5; A
